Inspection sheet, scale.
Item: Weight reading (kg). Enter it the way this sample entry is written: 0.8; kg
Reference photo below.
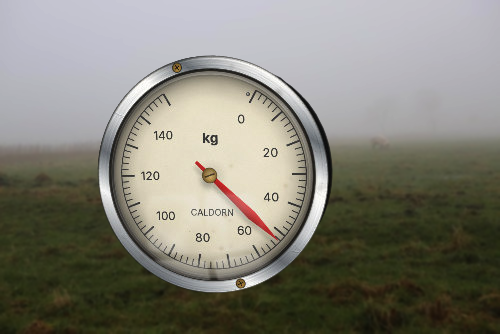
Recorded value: 52; kg
